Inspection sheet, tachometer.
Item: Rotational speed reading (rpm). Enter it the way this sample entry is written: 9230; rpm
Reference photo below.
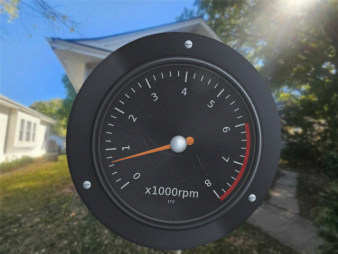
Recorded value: 700; rpm
